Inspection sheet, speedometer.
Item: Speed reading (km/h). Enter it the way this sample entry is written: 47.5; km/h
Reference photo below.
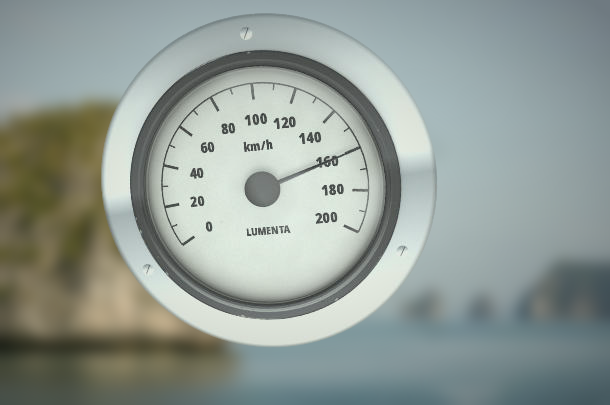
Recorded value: 160; km/h
